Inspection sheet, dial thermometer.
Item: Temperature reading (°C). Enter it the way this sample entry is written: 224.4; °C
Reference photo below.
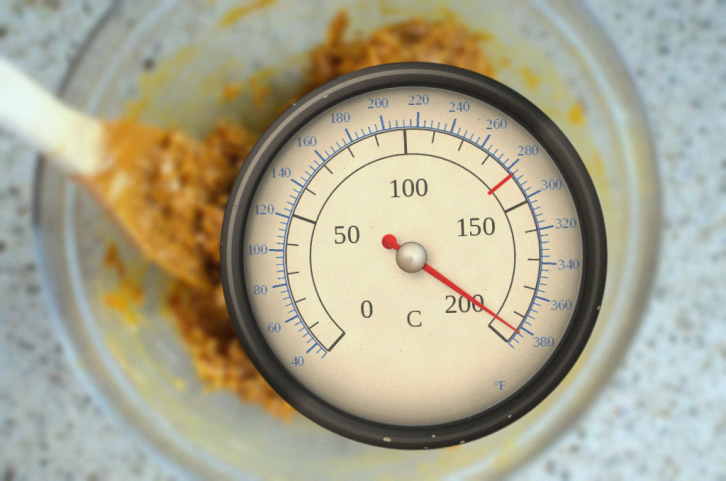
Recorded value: 195; °C
